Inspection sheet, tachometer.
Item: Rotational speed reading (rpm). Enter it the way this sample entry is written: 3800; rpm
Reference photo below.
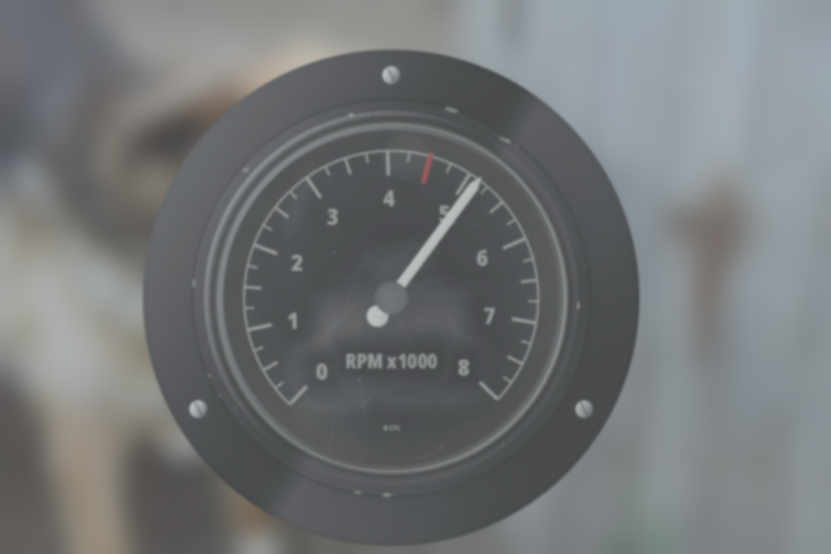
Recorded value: 5125; rpm
